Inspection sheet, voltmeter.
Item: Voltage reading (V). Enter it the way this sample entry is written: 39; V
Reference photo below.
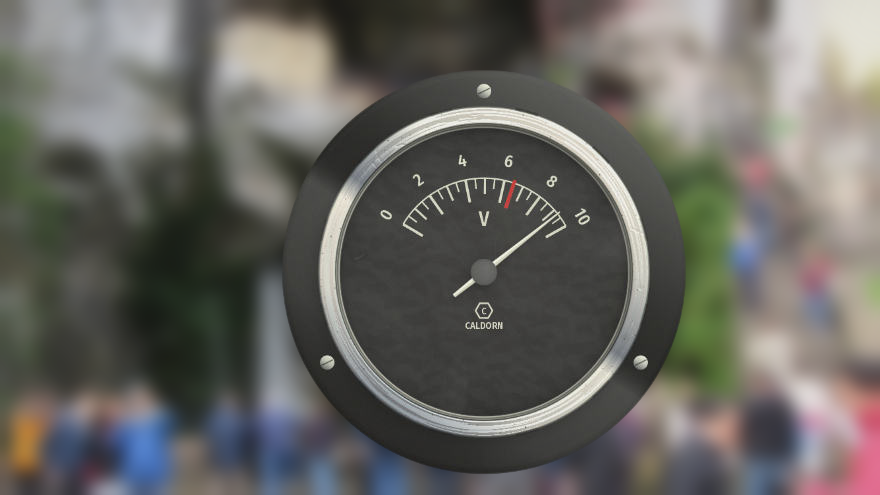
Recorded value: 9.25; V
